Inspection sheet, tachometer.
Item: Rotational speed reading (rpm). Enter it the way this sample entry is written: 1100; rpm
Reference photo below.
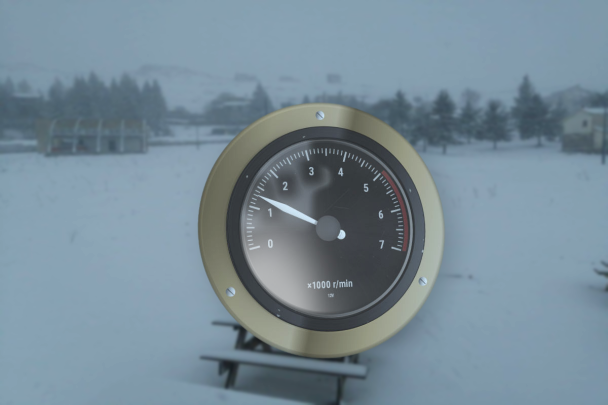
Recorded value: 1300; rpm
